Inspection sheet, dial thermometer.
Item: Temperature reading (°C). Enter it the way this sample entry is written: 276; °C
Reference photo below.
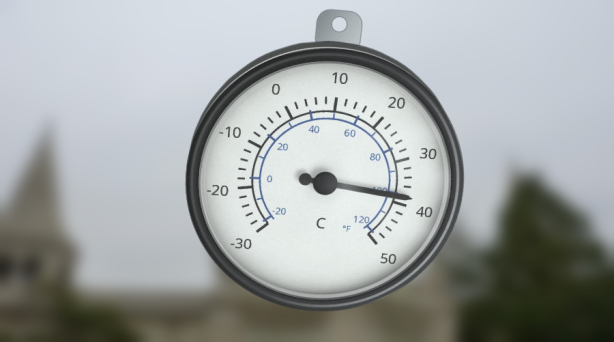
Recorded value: 38; °C
